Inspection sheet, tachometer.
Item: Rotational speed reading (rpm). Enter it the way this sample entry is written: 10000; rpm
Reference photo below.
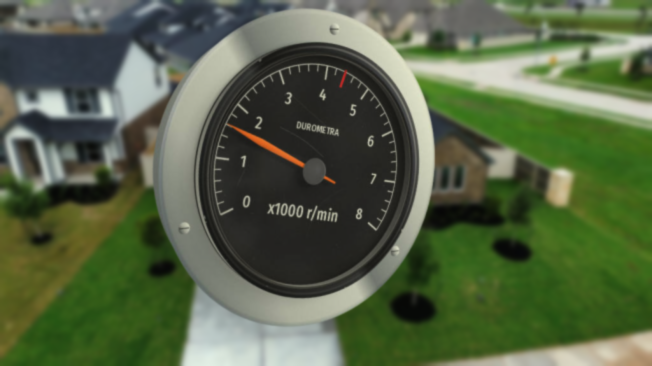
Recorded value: 1600; rpm
